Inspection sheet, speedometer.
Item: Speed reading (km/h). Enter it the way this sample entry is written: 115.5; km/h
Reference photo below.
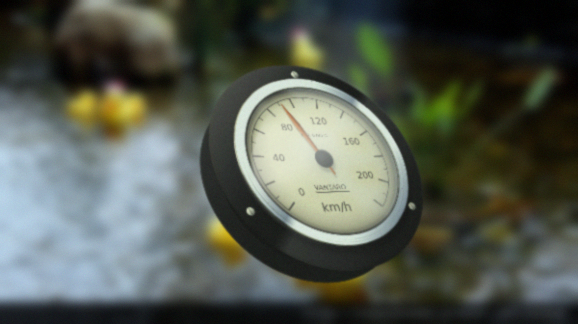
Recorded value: 90; km/h
